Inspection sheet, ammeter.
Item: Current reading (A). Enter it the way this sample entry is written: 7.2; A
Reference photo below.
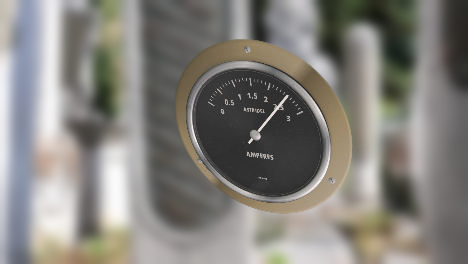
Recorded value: 2.5; A
